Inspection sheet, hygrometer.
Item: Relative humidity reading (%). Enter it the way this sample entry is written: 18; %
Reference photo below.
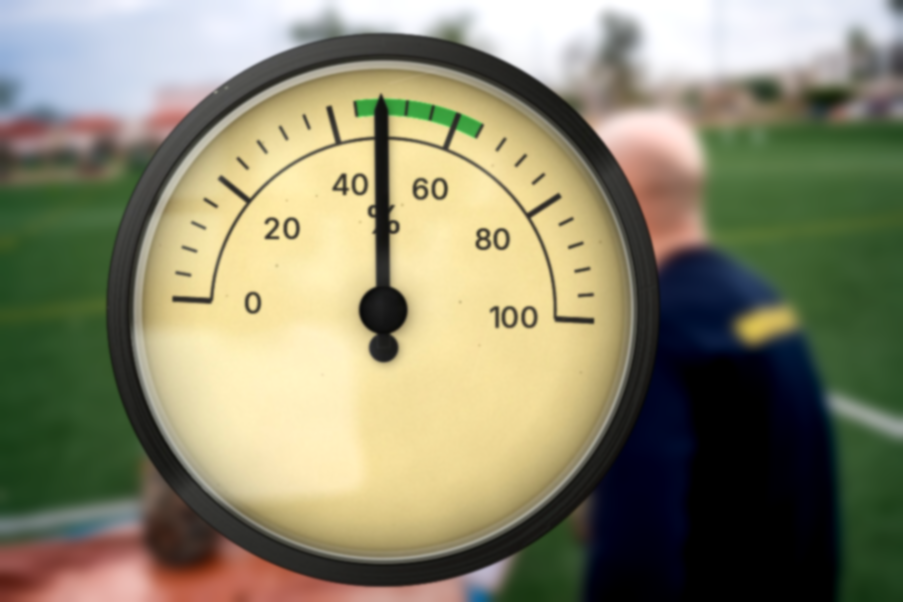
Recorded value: 48; %
